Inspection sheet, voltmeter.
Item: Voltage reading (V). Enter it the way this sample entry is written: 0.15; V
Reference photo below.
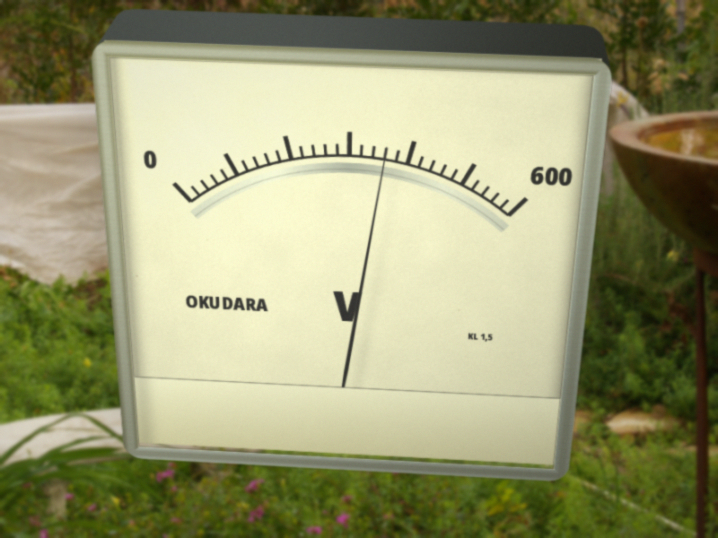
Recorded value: 360; V
